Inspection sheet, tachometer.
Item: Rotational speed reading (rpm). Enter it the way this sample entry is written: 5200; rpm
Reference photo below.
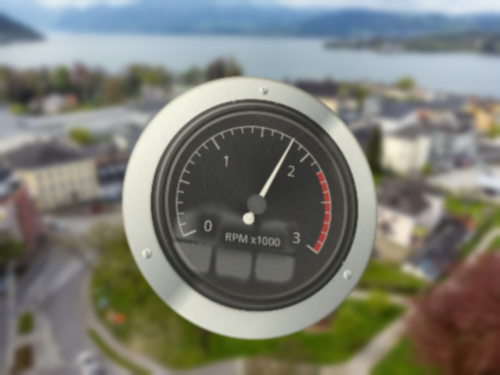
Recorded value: 1800; rpm
